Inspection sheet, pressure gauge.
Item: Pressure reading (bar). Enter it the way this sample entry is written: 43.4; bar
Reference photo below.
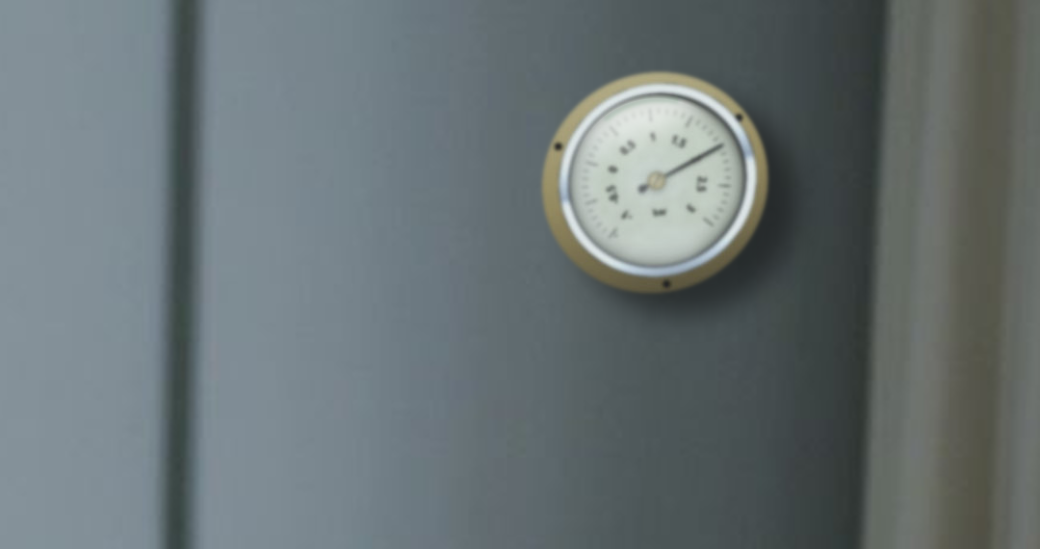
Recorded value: 2; bar
